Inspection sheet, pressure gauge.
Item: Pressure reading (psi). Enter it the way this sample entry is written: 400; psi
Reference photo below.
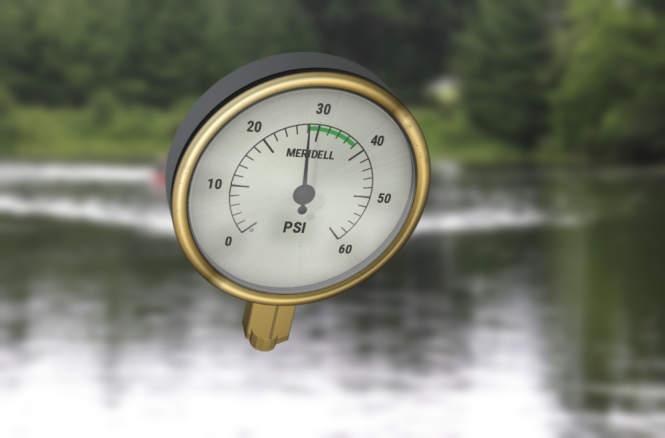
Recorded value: 28; psi
